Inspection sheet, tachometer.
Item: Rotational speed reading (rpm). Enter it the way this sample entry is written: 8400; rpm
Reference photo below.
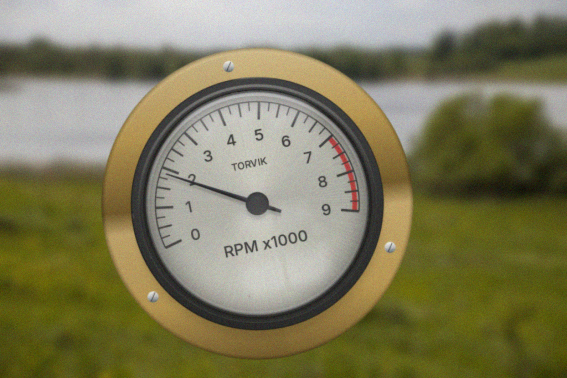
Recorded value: 1875; rpm
